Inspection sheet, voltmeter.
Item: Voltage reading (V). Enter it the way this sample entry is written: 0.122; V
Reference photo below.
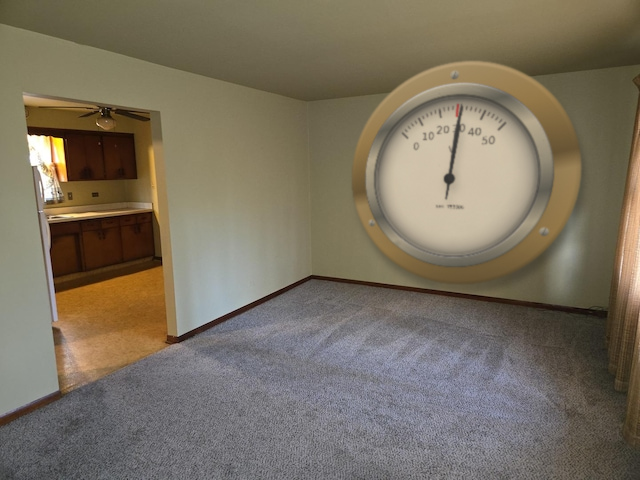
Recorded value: 30; V
